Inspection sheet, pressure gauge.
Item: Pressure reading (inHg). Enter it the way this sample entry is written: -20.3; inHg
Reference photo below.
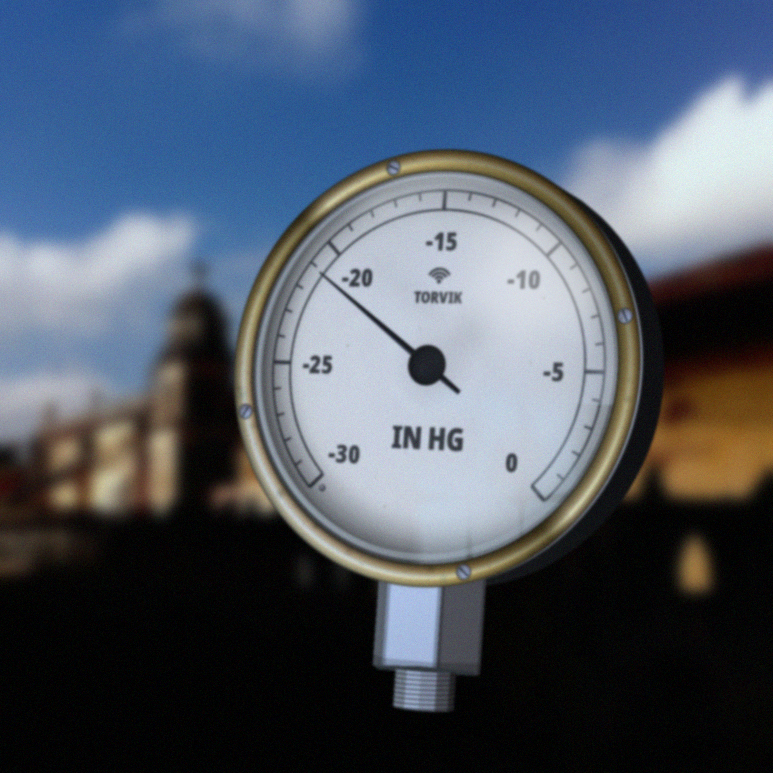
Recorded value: -21; inHg
